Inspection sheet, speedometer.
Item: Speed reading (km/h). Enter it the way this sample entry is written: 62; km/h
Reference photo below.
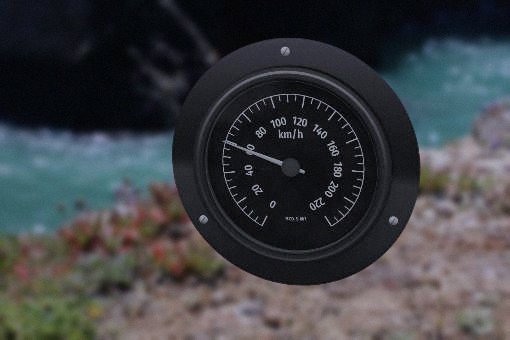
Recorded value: 60; km/h
